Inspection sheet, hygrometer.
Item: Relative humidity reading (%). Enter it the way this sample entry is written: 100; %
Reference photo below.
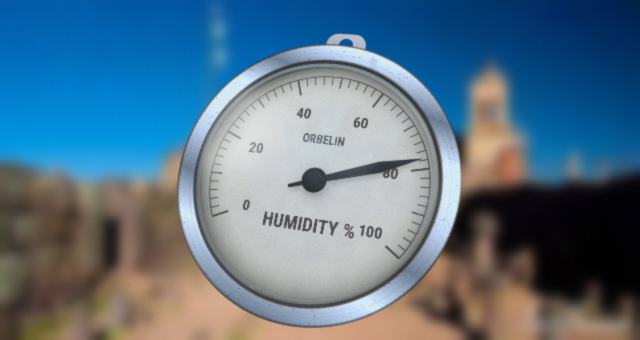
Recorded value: 78; %
